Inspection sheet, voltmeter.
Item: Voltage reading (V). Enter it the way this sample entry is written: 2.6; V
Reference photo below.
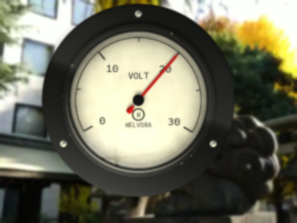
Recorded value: 20; V
